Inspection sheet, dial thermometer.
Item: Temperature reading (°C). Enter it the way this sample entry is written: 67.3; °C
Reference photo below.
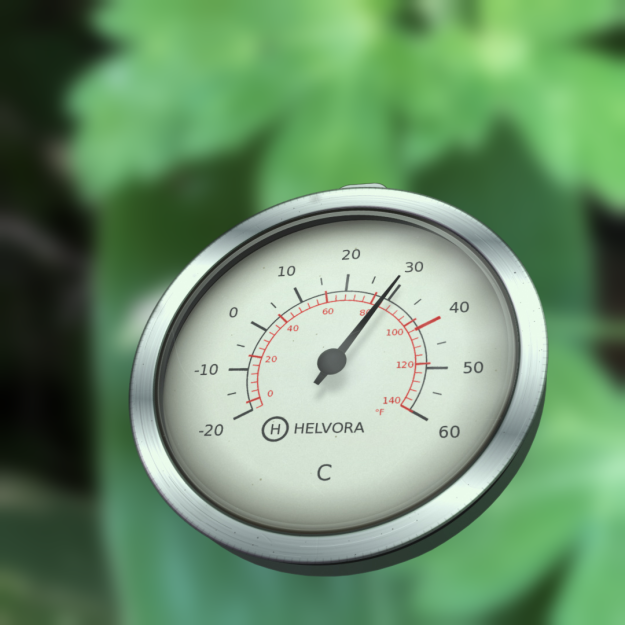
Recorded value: 30; °C
